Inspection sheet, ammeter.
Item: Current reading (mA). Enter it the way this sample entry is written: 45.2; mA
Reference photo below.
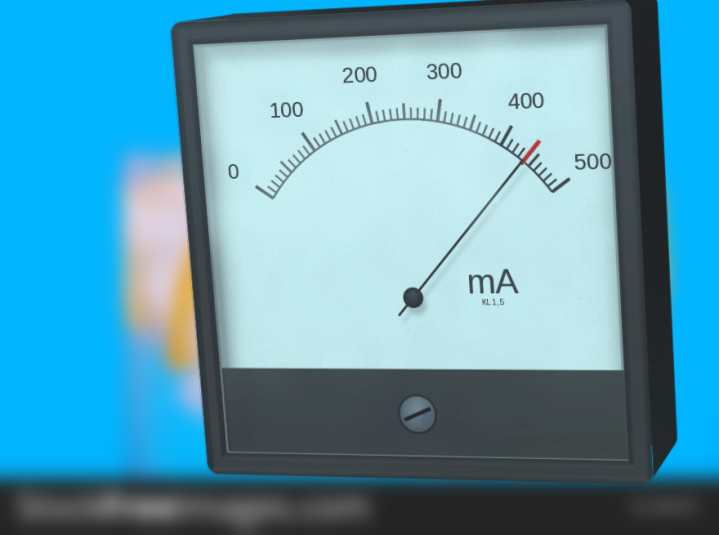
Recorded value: 440; mA
